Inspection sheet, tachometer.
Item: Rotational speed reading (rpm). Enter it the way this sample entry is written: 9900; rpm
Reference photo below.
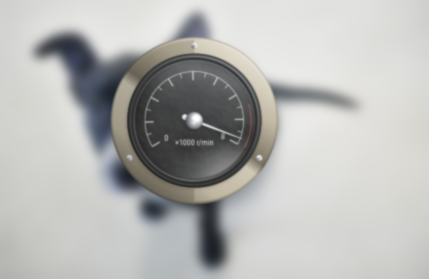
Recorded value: 7750; rpm
